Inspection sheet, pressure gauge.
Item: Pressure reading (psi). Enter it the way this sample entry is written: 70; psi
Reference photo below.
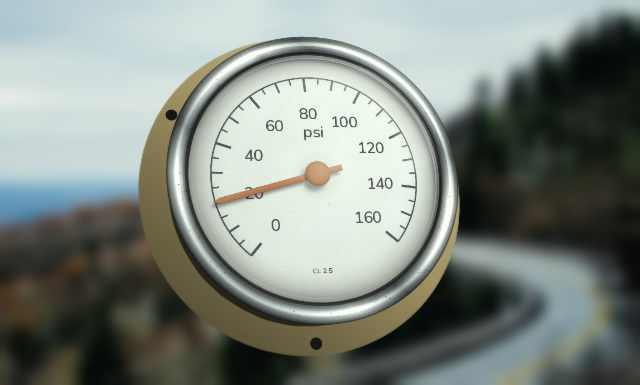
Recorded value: 20; psi
